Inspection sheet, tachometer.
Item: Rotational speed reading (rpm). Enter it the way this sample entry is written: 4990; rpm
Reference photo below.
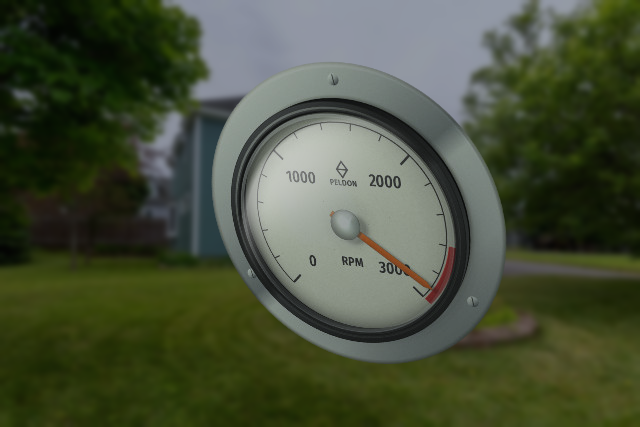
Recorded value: 2900; rpm
